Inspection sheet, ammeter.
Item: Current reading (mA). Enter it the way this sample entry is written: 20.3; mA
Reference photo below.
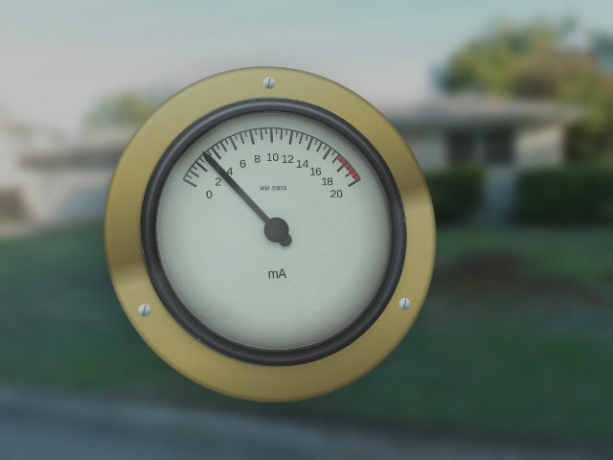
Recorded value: 3; mA
